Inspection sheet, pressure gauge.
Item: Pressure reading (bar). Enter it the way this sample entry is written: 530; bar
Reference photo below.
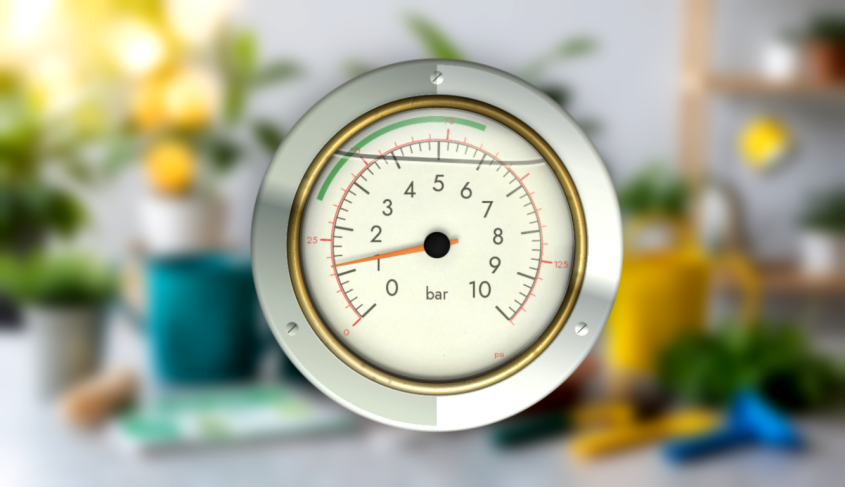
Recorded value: 1.2; bar
